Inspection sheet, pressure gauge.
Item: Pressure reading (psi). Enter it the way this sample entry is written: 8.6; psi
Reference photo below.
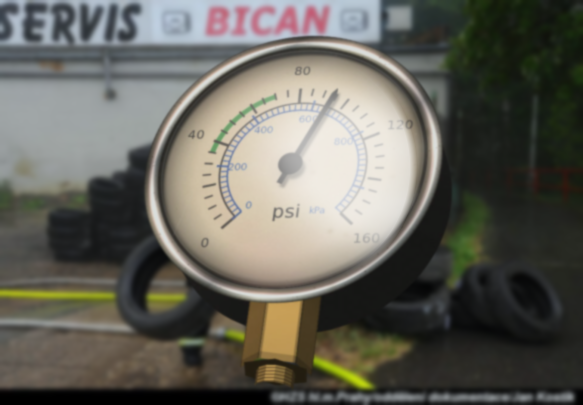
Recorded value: 95; psi
